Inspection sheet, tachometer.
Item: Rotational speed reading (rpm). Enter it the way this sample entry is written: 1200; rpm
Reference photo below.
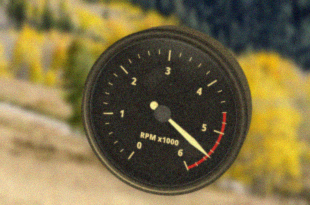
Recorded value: 5500; rpm
